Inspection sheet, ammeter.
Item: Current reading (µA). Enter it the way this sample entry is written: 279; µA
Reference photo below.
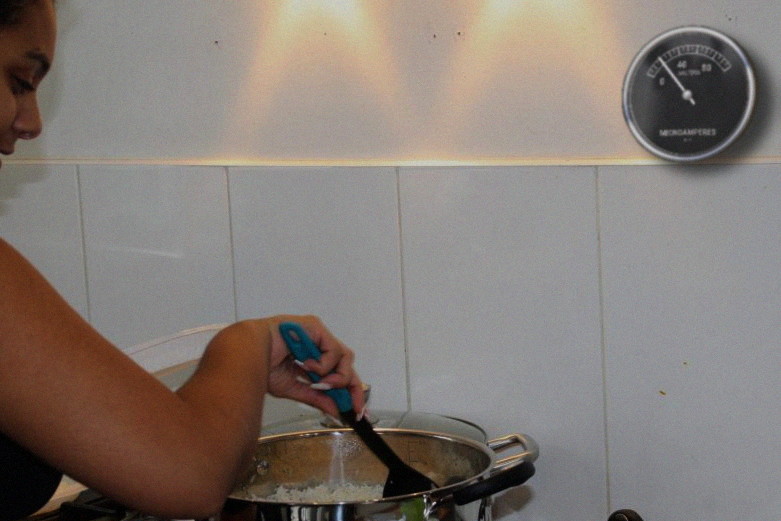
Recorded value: 20; µA
